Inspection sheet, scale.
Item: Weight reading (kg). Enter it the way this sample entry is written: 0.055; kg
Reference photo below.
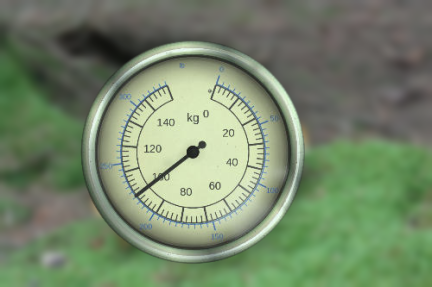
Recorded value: 100; kg
